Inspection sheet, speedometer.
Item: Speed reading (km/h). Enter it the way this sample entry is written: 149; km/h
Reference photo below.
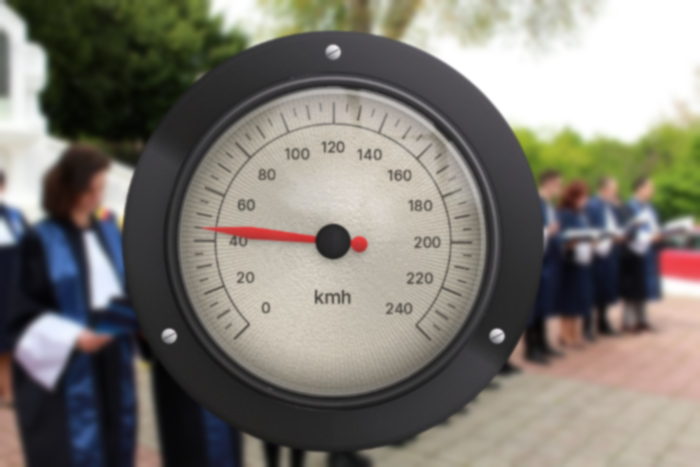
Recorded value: 45; km/h
